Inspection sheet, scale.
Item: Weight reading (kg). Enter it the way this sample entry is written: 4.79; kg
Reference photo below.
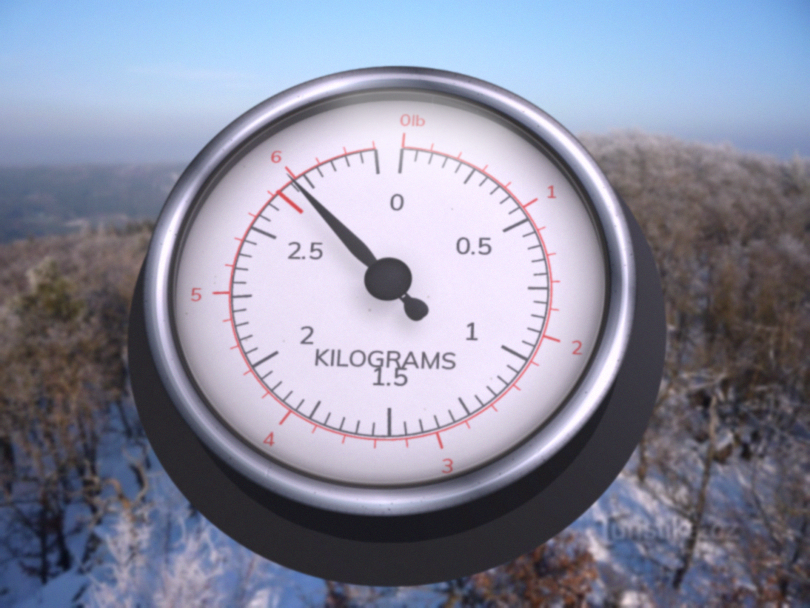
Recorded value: 2.7; kg
